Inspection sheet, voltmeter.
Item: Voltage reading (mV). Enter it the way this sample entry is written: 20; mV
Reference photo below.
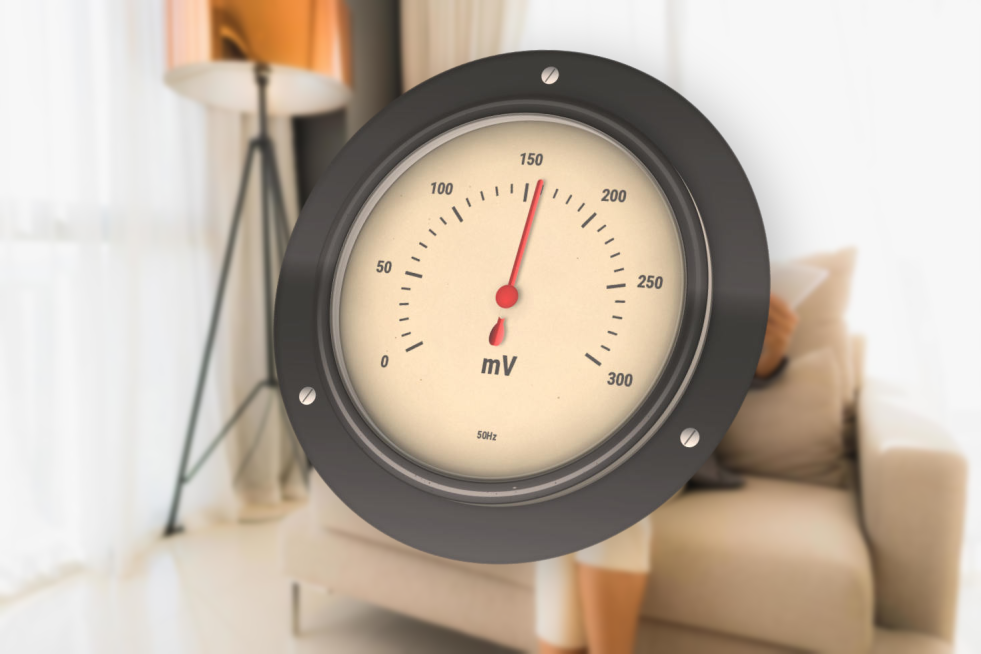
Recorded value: 160; mV
